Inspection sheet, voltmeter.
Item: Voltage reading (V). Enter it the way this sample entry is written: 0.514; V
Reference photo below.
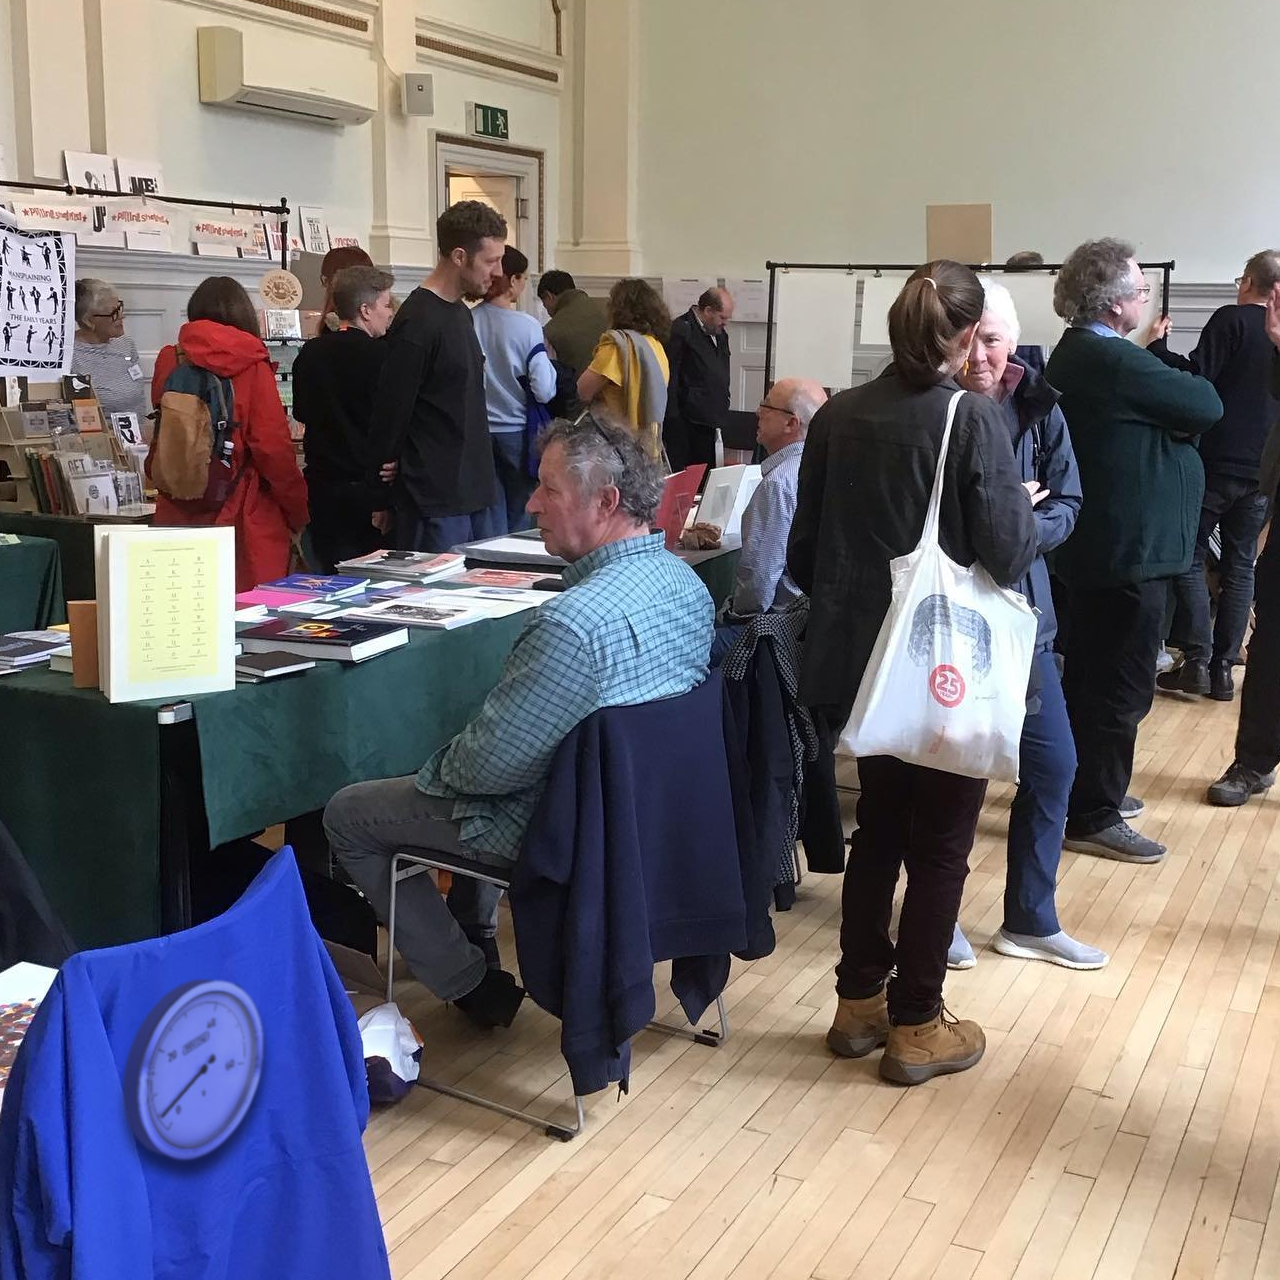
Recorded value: 5; V
